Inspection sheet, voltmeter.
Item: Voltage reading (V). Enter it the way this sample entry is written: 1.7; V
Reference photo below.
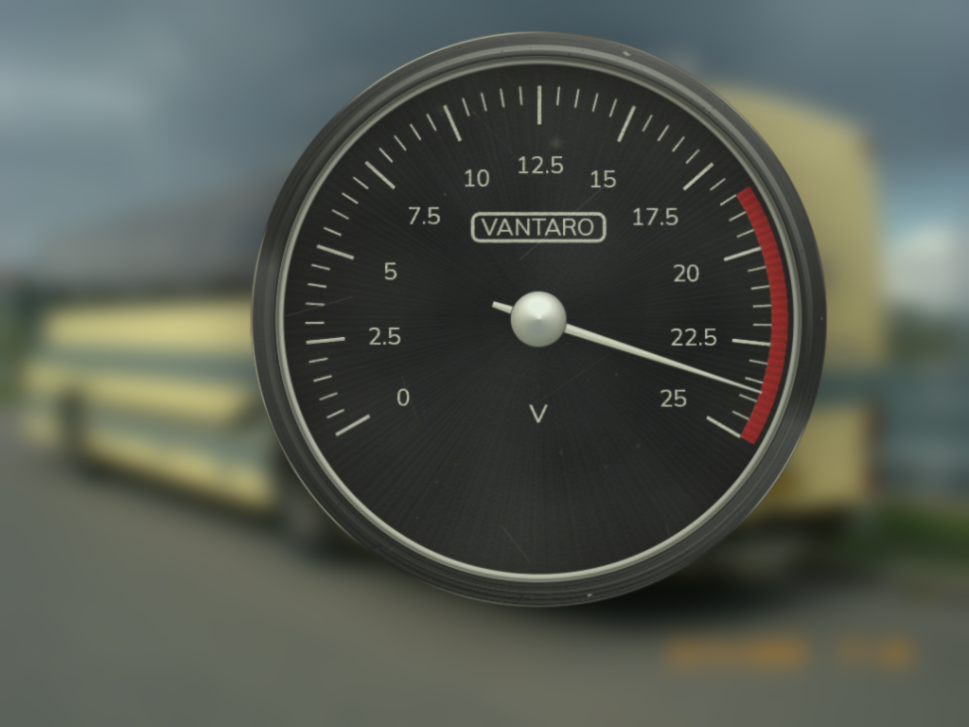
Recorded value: 23.75; V
